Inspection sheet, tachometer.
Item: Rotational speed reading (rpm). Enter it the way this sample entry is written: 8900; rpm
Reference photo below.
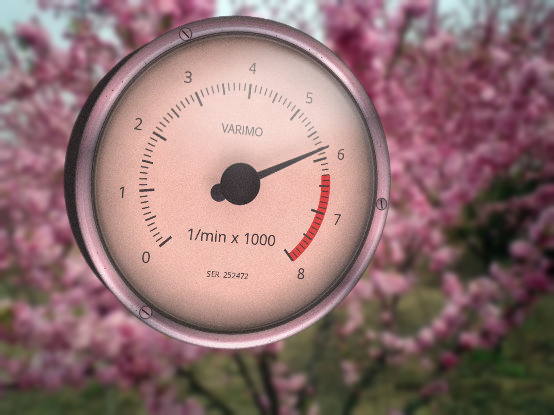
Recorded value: 5800; rpm
